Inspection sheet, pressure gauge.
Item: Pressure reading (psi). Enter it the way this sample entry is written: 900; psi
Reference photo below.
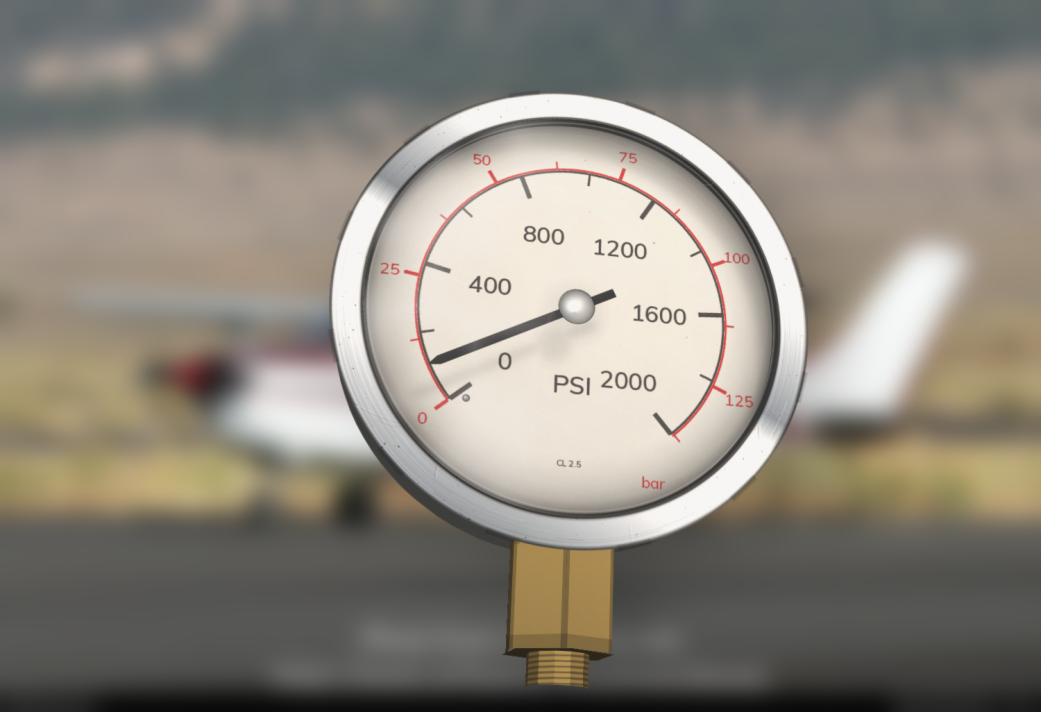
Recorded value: 100; psi
